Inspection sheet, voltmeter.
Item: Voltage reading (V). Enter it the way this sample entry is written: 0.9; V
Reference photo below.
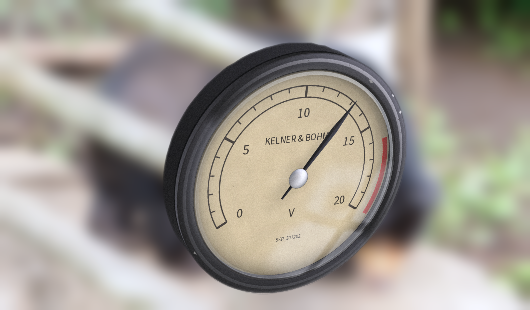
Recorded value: 13; V
